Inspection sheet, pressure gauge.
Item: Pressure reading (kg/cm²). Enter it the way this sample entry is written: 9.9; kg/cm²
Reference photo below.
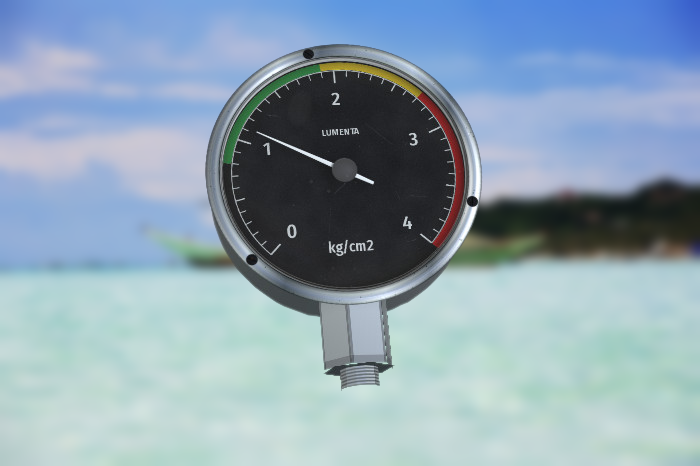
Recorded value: 1.1; kg/cm²
